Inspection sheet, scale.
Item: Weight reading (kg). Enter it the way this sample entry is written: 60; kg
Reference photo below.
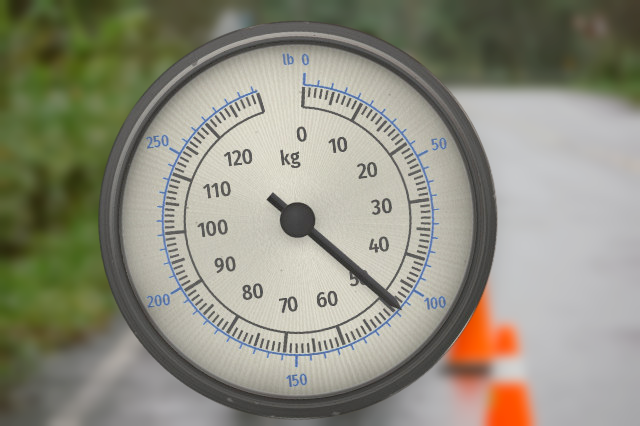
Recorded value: 49; kg
